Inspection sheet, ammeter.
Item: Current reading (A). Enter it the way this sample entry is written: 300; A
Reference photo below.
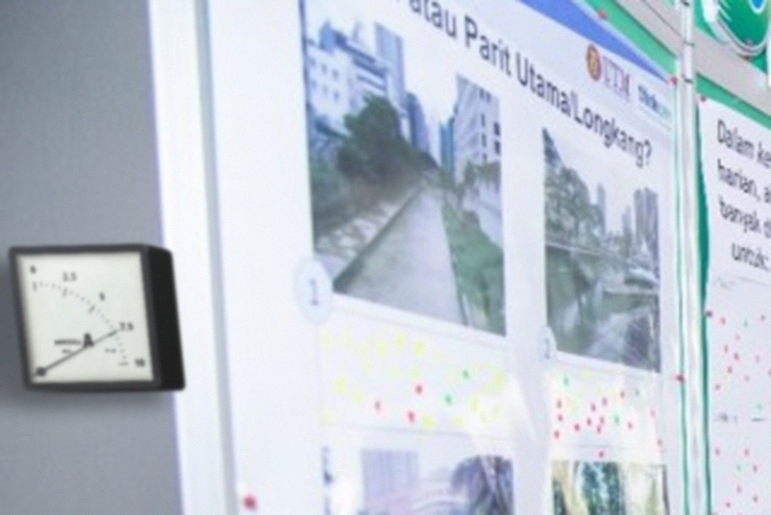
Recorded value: 7.5; A
